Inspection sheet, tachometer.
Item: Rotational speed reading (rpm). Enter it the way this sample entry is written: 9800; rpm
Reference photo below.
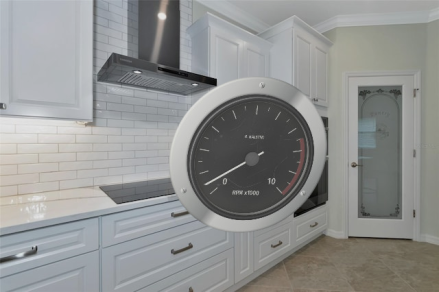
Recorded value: 500; rpm
